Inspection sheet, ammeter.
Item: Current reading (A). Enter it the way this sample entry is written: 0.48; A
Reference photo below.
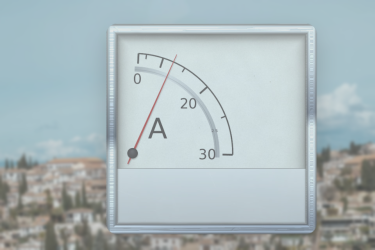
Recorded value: 12.5; A
